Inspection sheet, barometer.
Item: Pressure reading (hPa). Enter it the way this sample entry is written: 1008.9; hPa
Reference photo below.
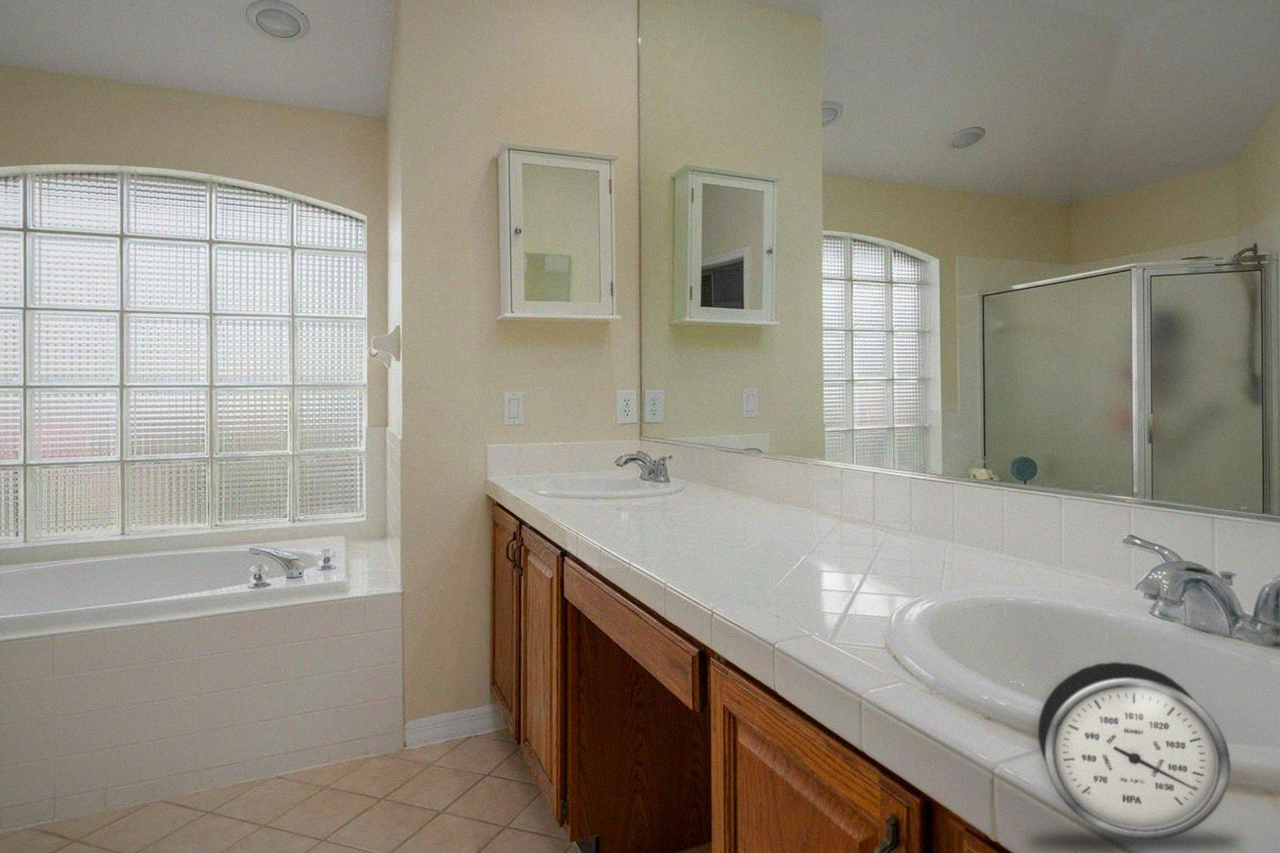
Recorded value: 1044; hPa
